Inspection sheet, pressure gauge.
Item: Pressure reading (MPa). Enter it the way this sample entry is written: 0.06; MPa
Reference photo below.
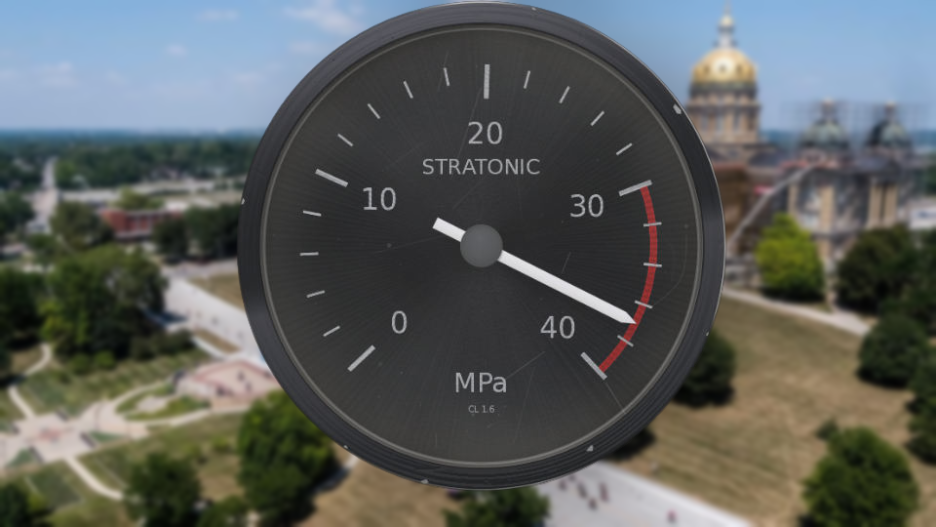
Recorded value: 37; MPa
